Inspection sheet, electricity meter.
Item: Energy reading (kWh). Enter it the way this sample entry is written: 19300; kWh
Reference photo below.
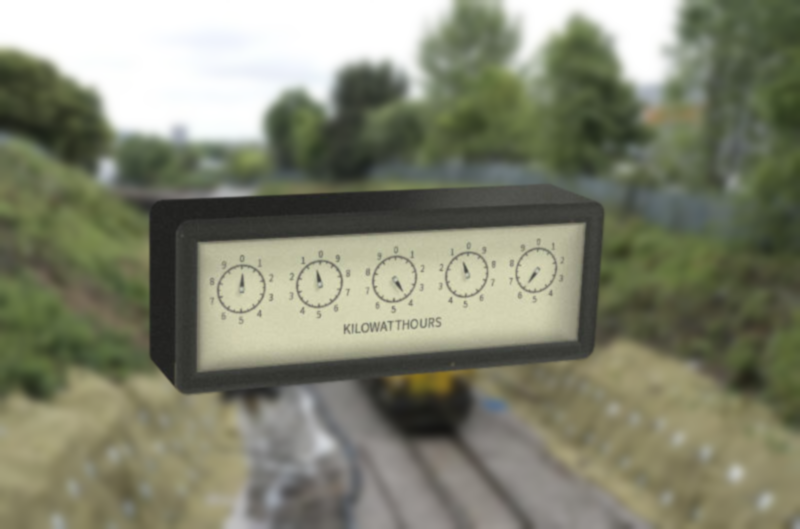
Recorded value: 406; kWh
